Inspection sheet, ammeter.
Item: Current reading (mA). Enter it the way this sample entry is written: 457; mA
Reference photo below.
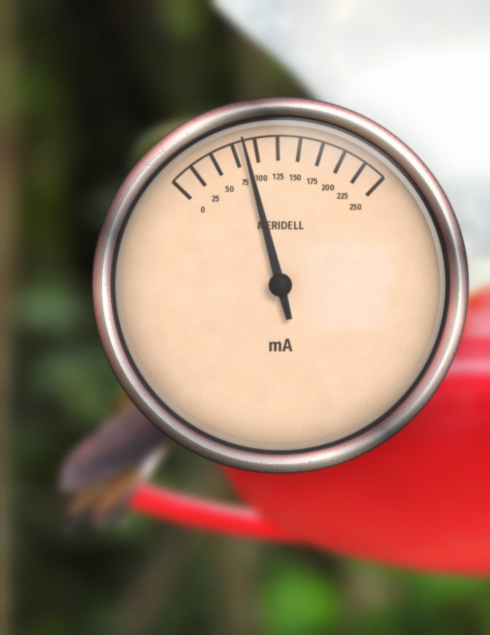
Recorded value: 87.5; mA
